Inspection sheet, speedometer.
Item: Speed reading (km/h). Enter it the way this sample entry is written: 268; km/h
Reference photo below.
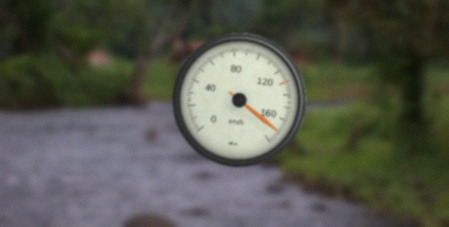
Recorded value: 170; km/h
